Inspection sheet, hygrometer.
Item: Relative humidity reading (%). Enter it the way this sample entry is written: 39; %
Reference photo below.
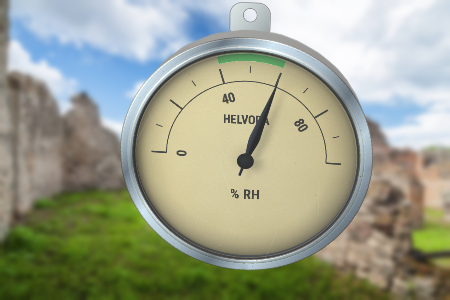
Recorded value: 60; %
